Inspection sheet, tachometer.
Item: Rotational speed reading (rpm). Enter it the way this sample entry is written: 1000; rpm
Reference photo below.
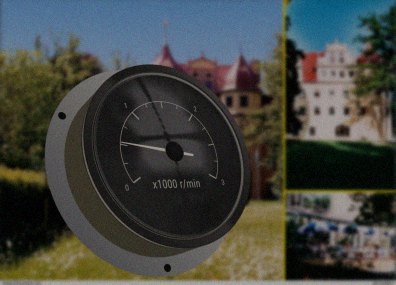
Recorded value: 500; rpm
